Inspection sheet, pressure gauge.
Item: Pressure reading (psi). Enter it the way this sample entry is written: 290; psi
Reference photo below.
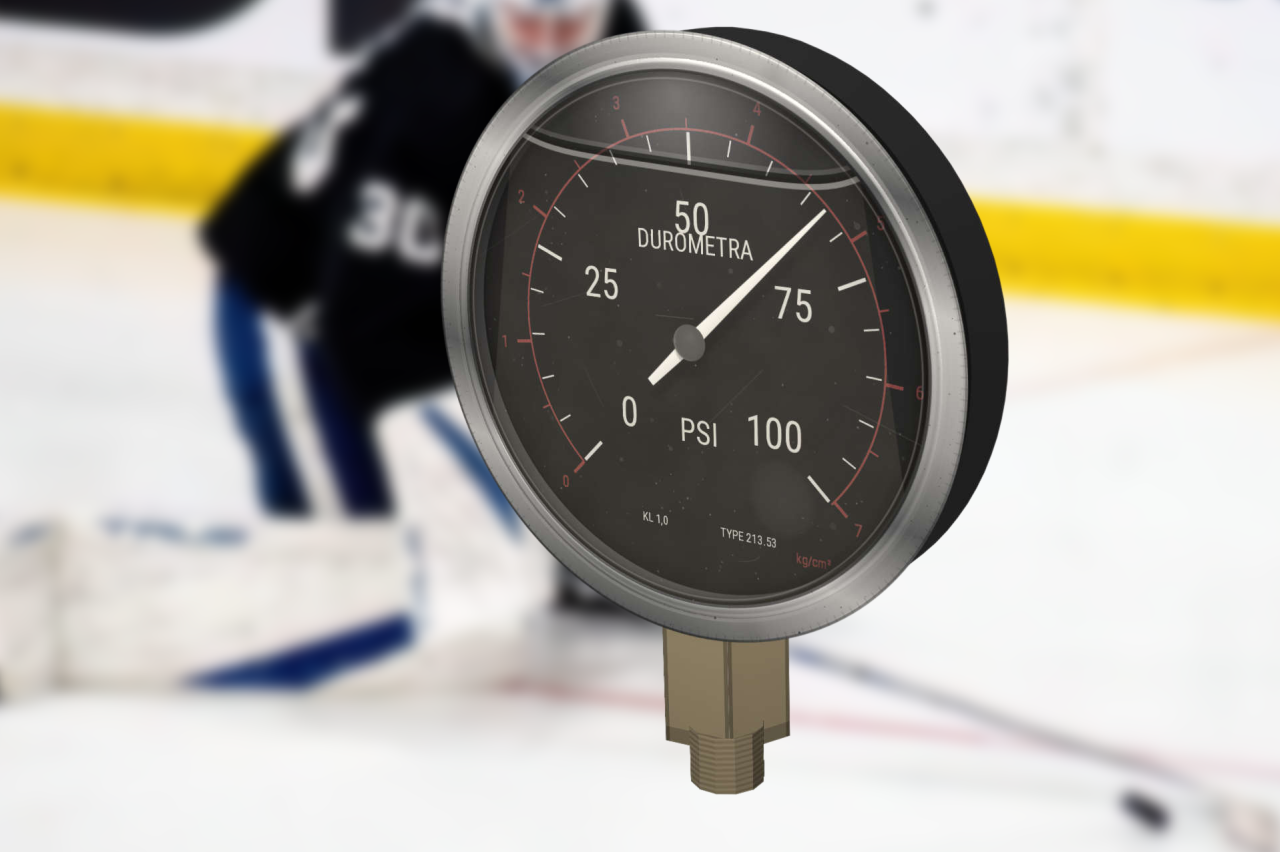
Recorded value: 67.5; psi
